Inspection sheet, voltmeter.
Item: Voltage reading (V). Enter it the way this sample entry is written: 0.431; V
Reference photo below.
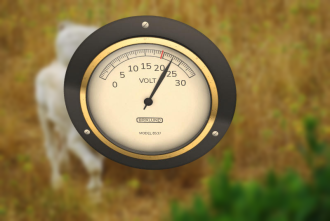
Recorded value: 22.5; V
